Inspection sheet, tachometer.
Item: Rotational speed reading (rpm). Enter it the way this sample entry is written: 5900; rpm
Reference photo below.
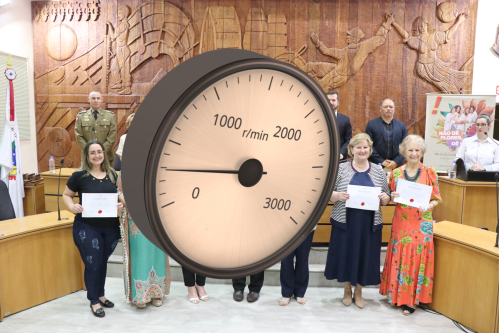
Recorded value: 300; rpm
